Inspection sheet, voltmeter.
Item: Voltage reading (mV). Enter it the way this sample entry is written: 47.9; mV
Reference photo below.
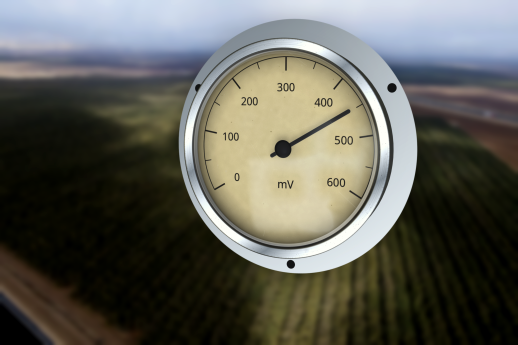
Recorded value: 450; mV
